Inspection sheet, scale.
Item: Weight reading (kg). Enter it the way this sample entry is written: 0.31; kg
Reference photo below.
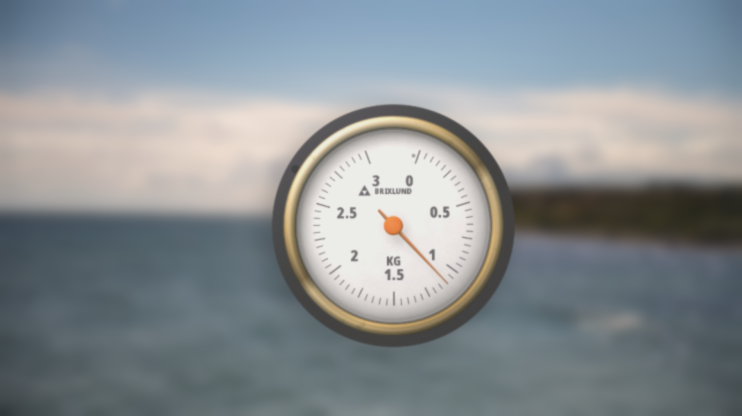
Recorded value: 1.1; kg
